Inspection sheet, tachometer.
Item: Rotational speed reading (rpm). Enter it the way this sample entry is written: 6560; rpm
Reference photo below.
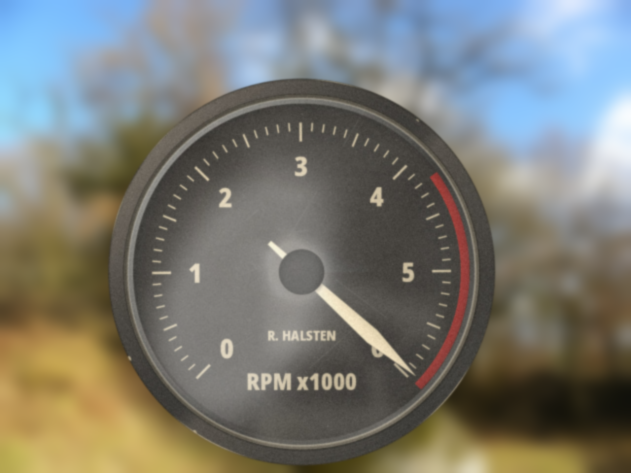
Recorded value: 5950; rpm
